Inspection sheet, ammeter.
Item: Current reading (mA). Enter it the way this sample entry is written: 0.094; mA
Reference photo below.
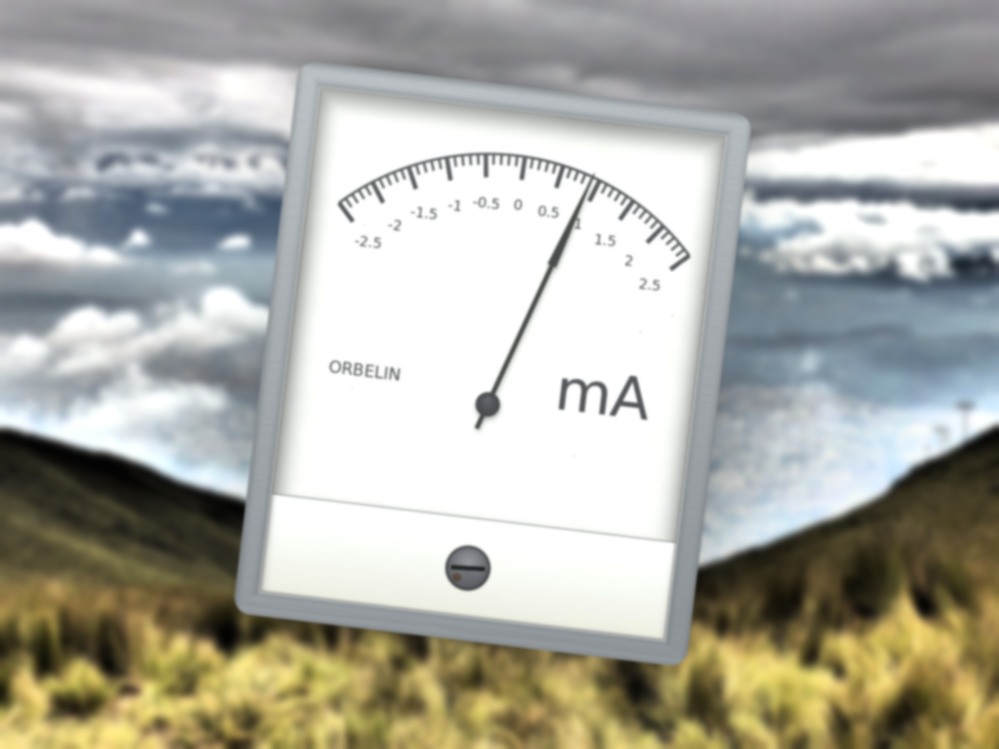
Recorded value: 0.9; mA
